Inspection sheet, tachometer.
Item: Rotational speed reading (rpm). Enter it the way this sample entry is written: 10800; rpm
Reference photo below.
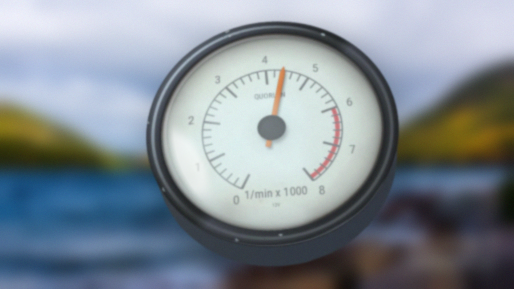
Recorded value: 4400; rpm
